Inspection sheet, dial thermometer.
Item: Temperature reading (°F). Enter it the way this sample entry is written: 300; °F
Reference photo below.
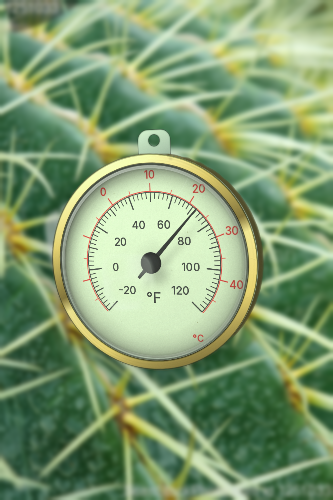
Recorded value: 72; °F
